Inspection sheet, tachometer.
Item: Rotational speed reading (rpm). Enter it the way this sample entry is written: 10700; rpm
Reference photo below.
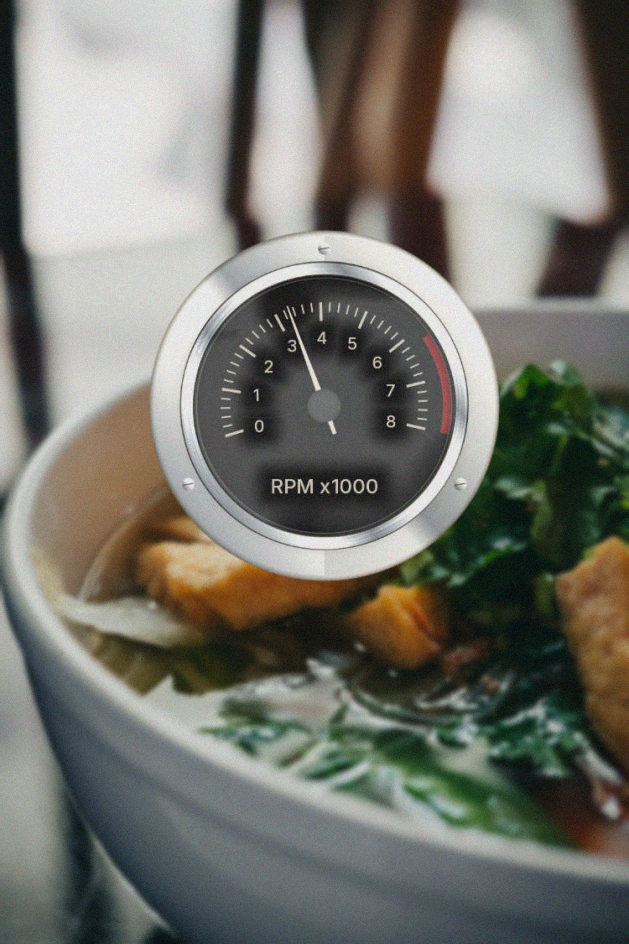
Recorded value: 3300; rpm
